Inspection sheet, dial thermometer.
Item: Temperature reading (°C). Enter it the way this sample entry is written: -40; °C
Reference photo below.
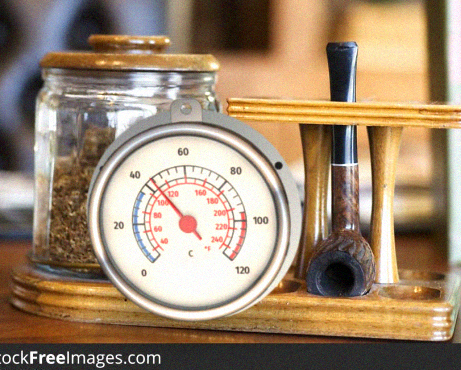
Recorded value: 44; °C
